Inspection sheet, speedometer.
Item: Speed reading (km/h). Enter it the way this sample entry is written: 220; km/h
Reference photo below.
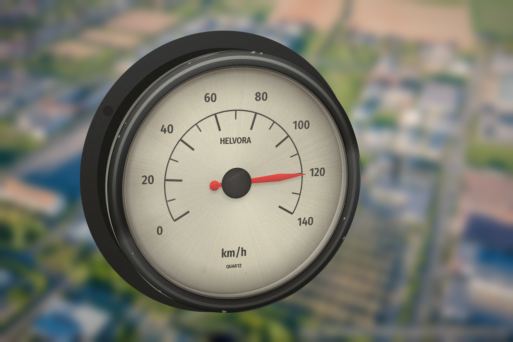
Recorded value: 120; km/h
